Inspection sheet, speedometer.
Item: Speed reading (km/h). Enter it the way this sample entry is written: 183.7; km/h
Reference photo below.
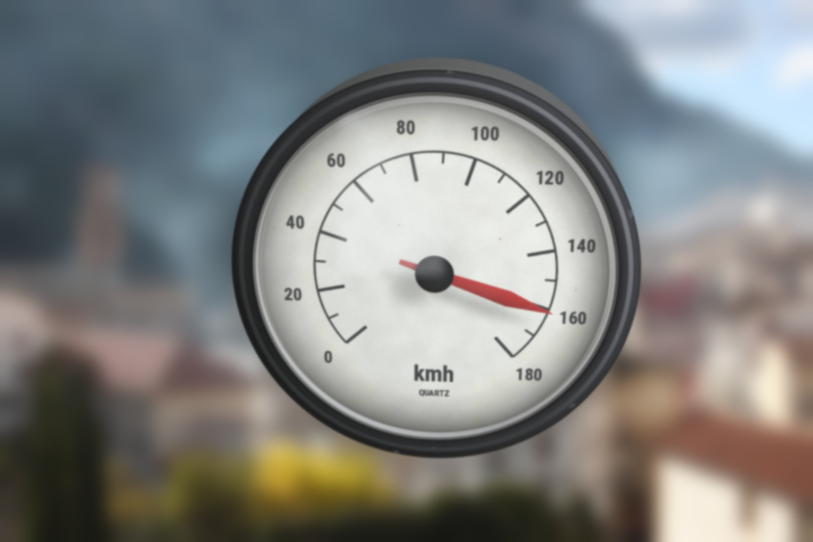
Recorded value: 160; km/h
